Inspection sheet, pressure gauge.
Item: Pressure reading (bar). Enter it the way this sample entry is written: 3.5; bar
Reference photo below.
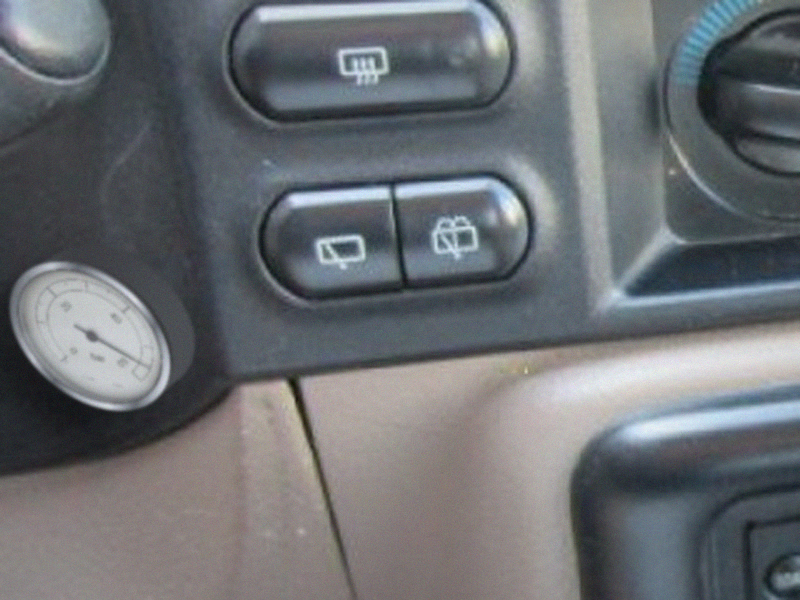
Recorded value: 55; bar
